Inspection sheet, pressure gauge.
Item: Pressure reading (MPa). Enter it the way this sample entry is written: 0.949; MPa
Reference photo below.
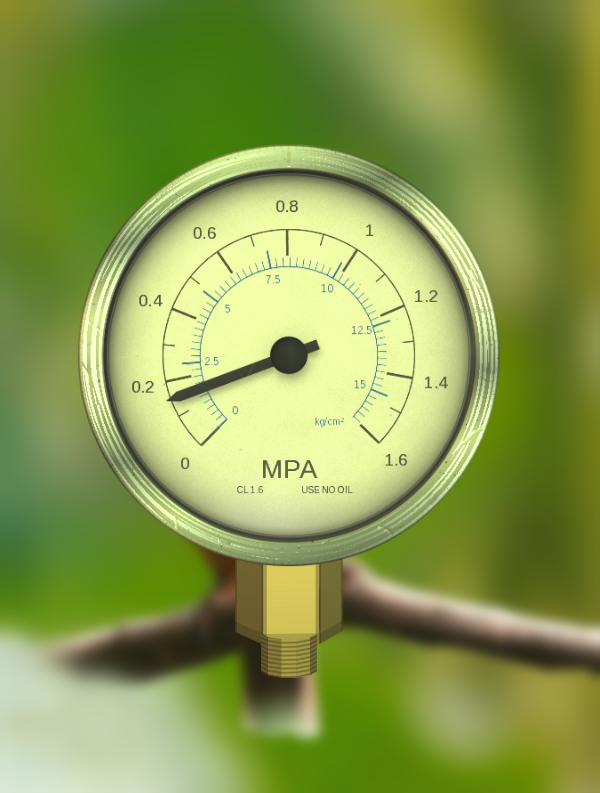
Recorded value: 0.15; MPa
